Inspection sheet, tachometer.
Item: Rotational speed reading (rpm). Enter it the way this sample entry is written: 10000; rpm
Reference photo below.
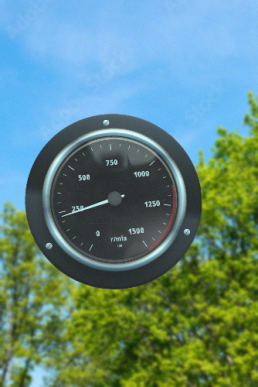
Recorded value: 225; rpm
